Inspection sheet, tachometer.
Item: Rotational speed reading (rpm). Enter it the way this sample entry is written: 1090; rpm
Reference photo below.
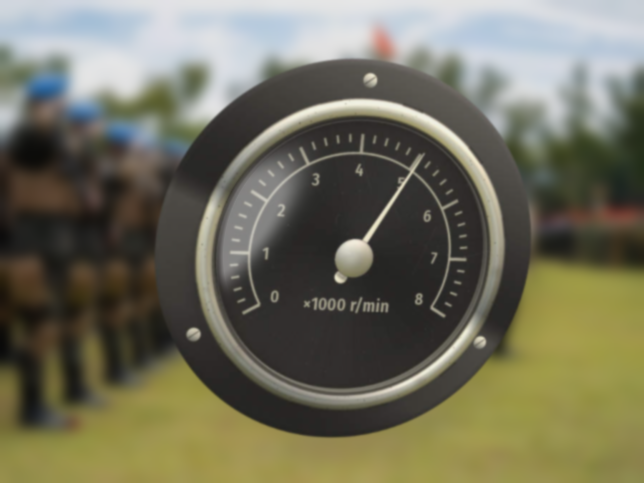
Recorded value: 5000; rpm
